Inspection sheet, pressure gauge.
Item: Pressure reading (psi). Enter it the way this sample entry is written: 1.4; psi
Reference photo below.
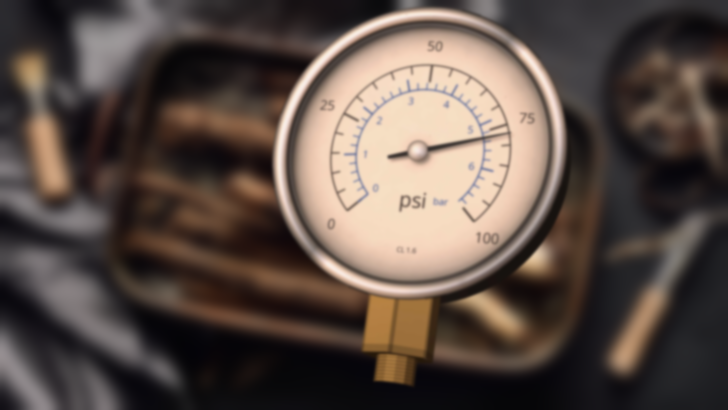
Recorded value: 77.5; psi
